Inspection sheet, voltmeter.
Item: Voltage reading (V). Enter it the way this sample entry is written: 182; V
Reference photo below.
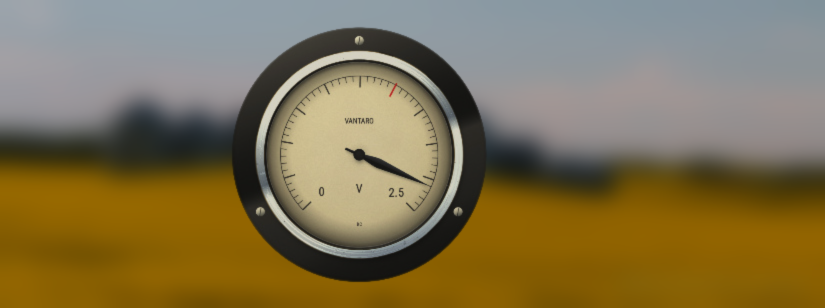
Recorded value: 2.3; V
